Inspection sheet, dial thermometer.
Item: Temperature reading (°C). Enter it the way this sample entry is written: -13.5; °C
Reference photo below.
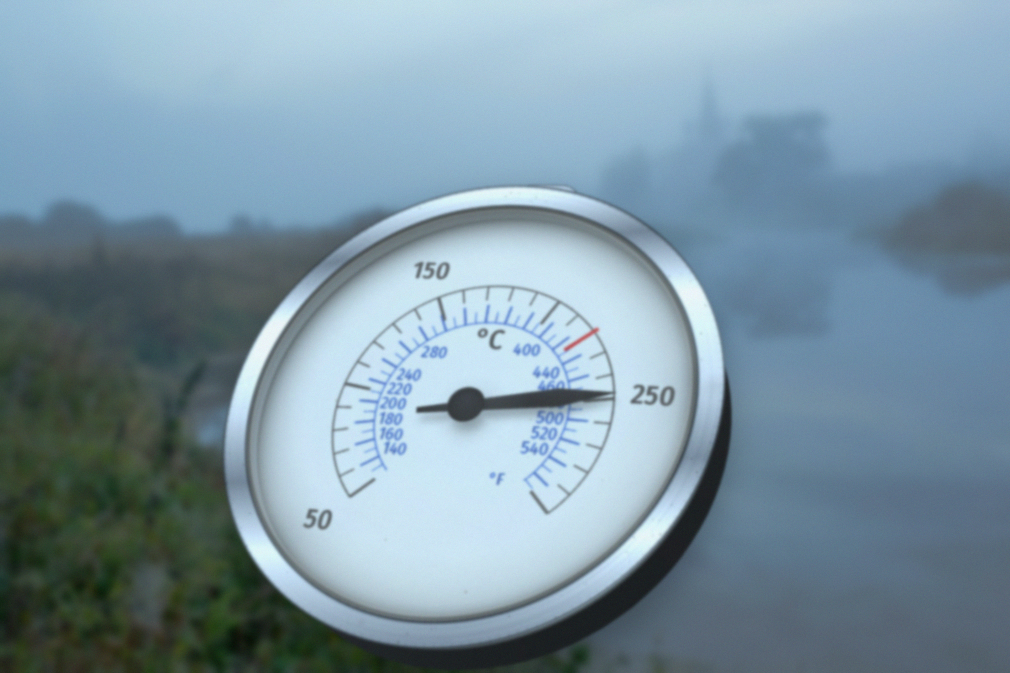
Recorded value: 250; °C
